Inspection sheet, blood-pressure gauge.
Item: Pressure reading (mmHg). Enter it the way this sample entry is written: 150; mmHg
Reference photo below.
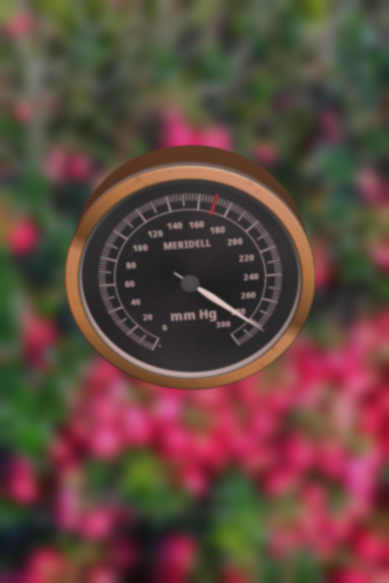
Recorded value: 280; mmHg
